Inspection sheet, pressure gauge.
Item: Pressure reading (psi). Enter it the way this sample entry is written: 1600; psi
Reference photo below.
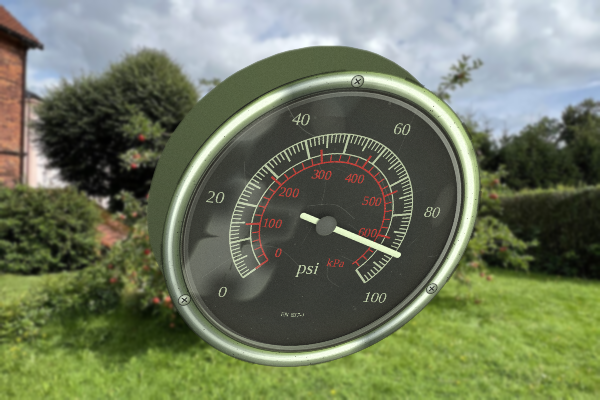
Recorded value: 90; psi
